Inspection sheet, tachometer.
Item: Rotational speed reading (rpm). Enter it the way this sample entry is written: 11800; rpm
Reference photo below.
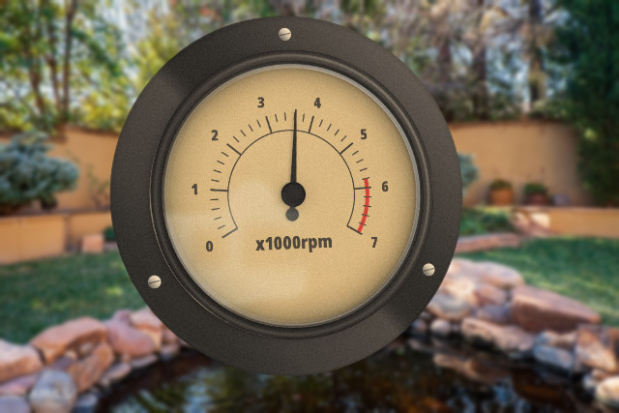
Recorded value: 3600; rpm
